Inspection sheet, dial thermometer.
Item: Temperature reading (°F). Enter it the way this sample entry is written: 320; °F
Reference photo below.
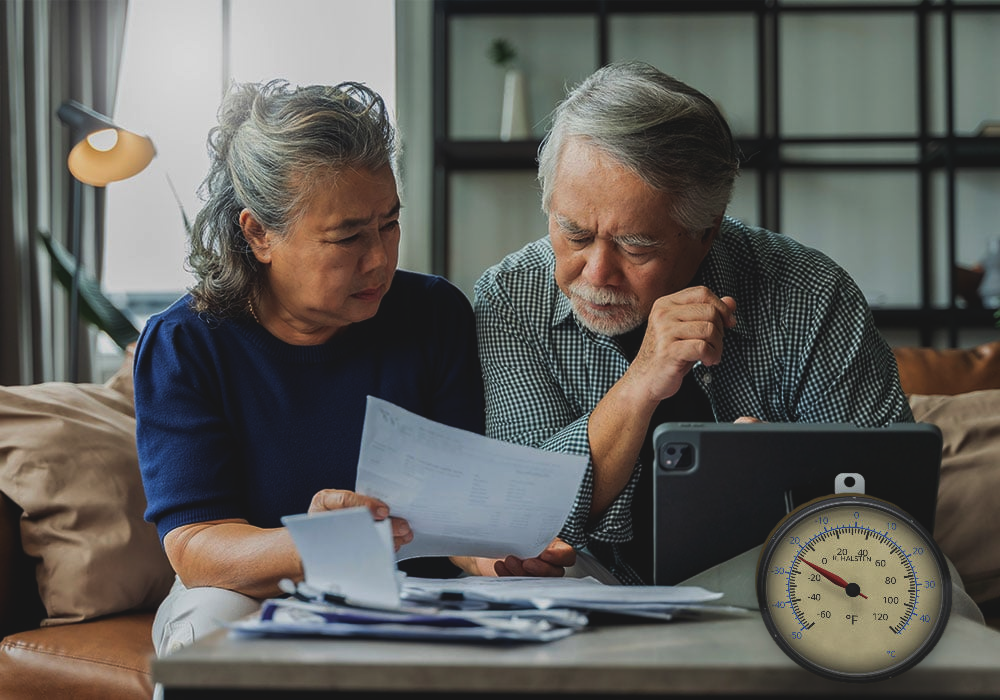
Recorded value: -10; °F
